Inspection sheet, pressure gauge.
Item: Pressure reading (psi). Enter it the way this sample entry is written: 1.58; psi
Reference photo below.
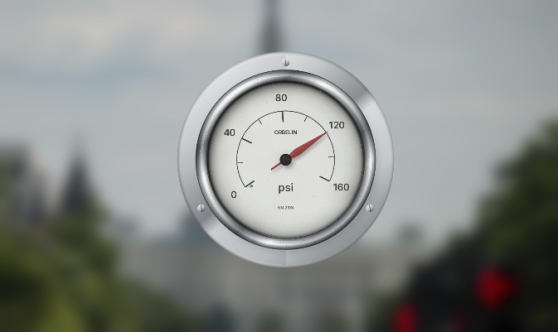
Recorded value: 120; psi
